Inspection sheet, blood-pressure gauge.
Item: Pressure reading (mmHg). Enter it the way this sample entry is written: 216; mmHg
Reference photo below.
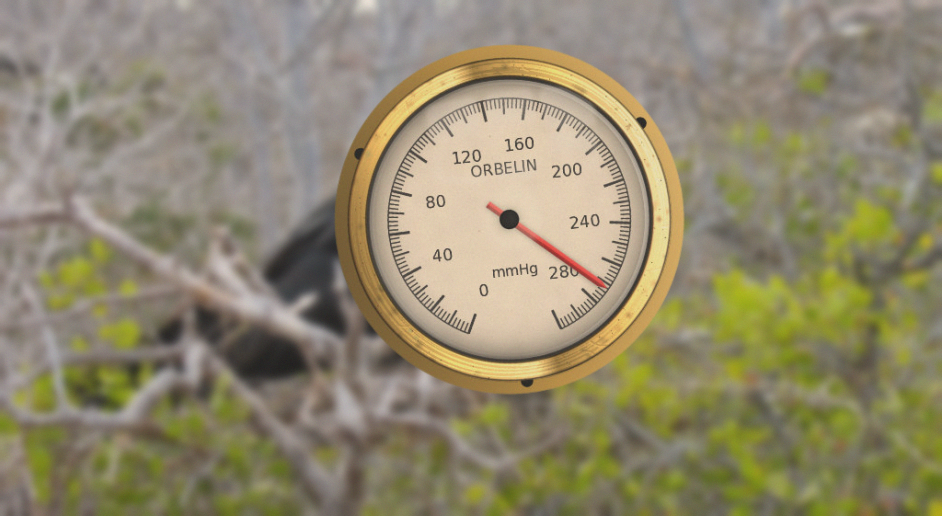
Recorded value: 272; mmHg
